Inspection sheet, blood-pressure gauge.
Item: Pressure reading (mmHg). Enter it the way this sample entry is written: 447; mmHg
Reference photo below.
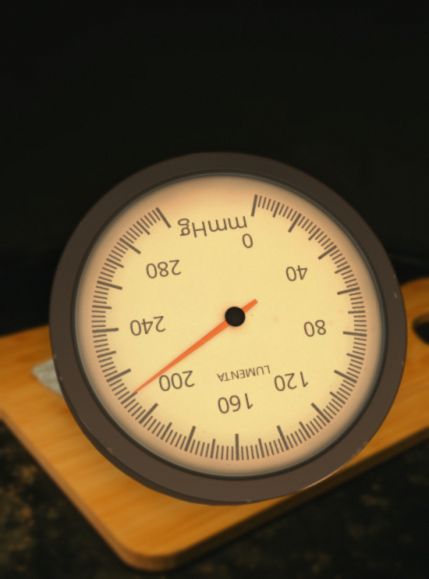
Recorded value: 210; mmHg
